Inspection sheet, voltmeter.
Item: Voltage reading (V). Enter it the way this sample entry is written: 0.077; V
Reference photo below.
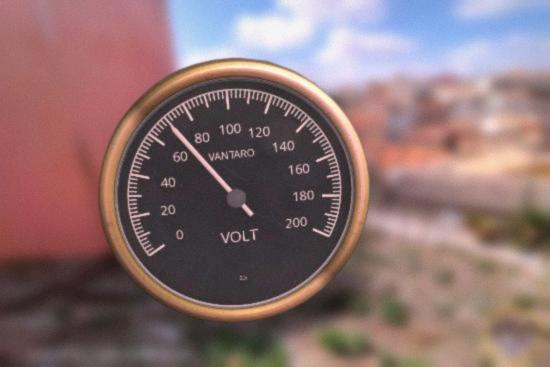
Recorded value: 70; V
